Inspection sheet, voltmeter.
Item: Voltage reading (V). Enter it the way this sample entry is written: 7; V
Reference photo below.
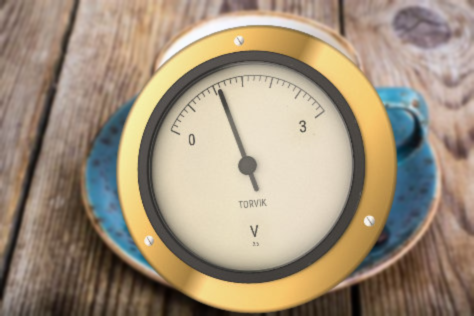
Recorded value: 1.1; V
